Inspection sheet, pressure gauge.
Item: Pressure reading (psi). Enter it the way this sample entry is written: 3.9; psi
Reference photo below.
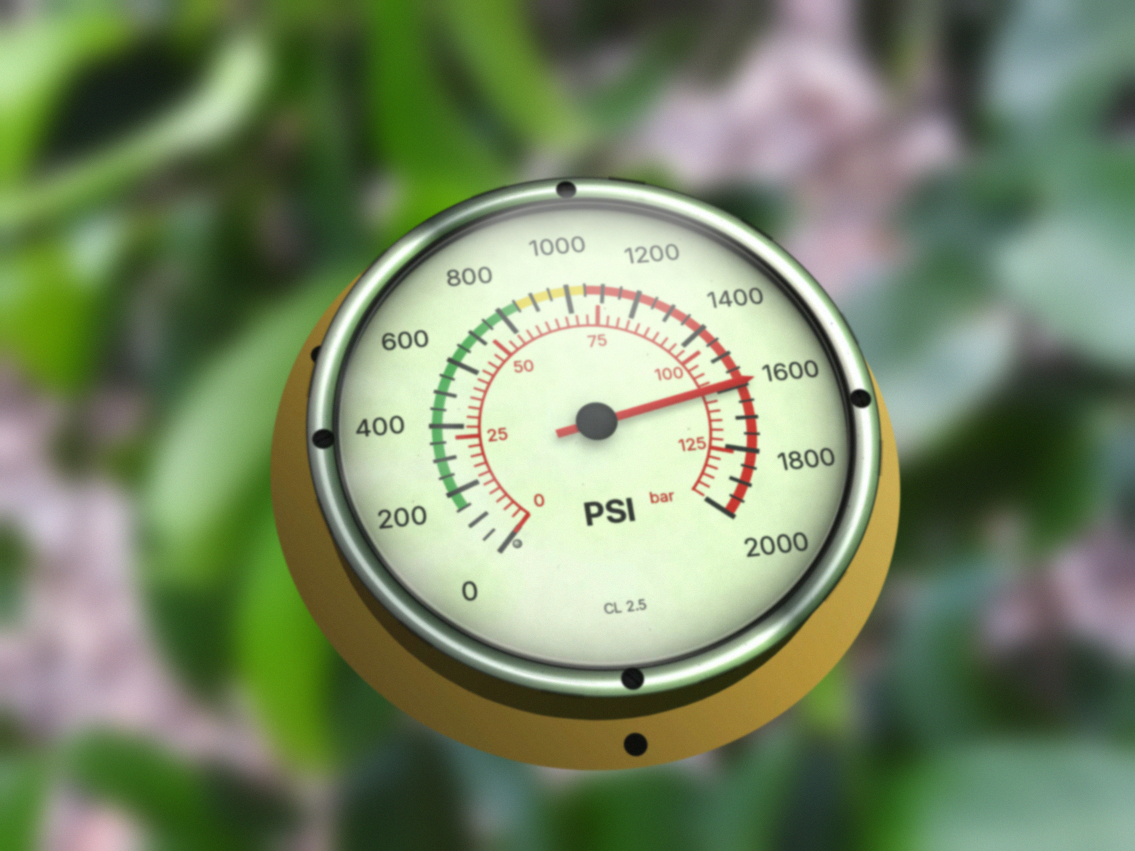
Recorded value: 1600; psi
